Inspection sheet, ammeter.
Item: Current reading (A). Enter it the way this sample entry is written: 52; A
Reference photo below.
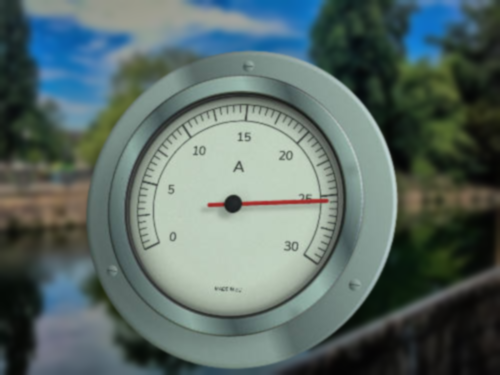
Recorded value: 25.5; A
